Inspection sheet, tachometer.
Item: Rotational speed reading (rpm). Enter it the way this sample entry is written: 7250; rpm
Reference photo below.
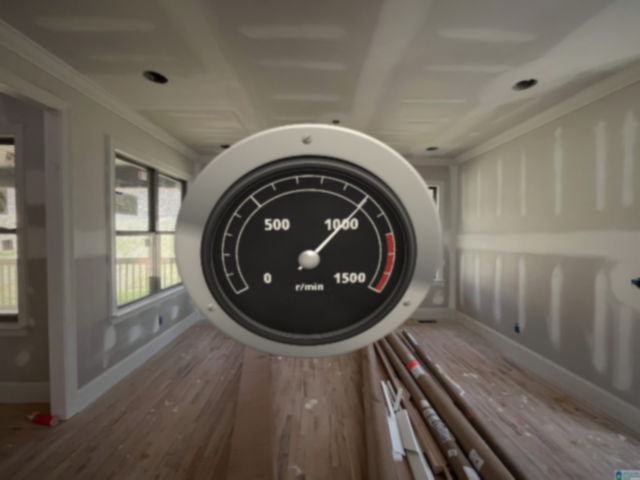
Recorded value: 1000; rpm
